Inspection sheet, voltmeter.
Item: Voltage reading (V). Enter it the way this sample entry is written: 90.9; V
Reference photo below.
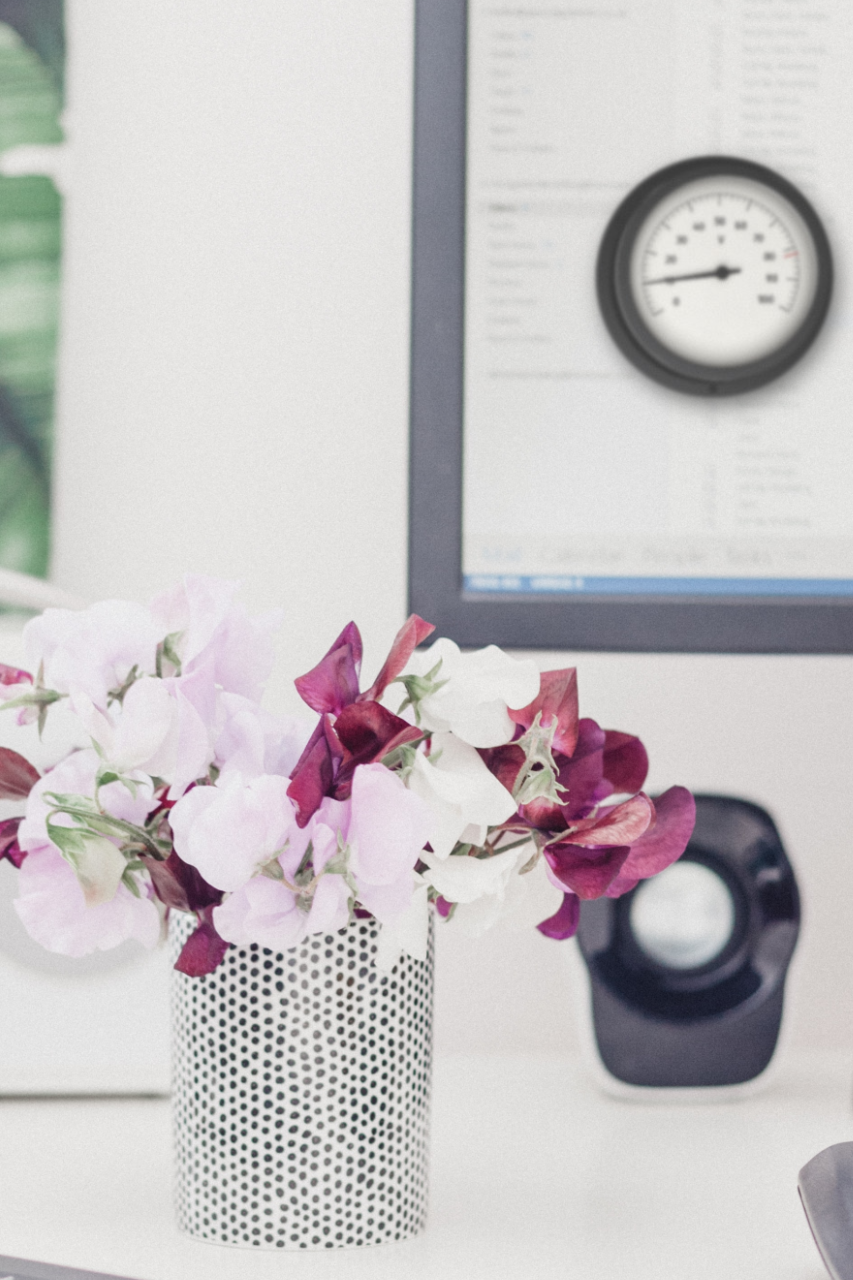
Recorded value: 10; V
